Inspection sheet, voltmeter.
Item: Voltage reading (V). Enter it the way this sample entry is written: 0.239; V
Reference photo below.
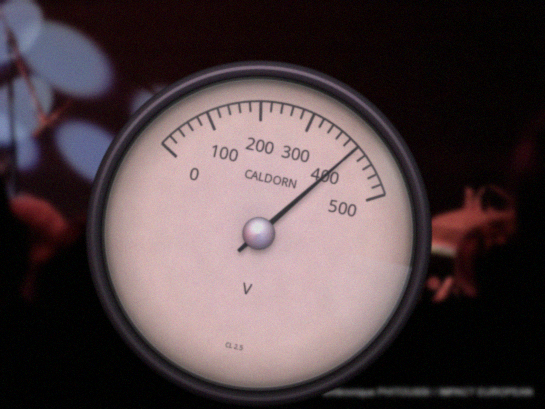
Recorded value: 400; V
